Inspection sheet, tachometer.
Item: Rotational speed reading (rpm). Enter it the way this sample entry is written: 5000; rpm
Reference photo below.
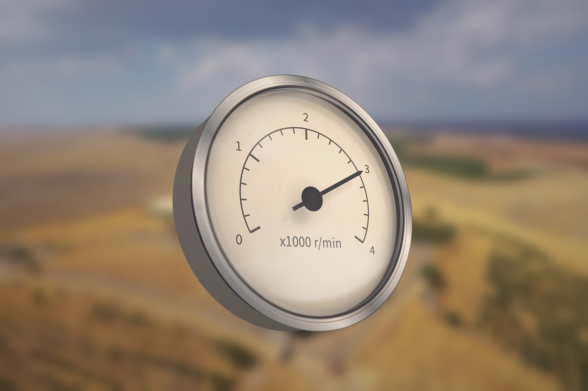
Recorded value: 3000; rpm
